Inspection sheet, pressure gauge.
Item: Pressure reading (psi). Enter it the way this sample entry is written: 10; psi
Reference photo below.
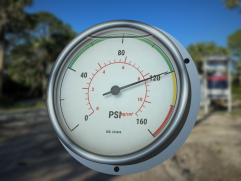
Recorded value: 120; psi
